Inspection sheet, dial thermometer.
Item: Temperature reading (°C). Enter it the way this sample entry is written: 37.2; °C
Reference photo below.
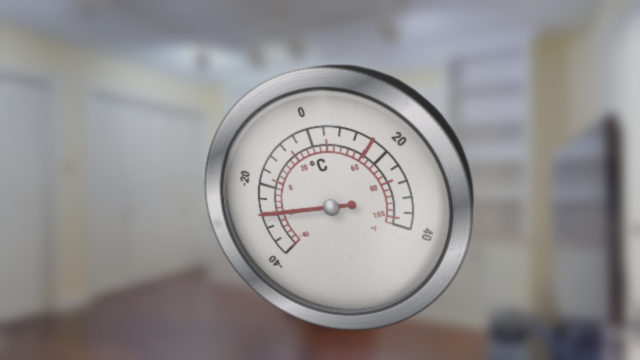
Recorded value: -28; °C
